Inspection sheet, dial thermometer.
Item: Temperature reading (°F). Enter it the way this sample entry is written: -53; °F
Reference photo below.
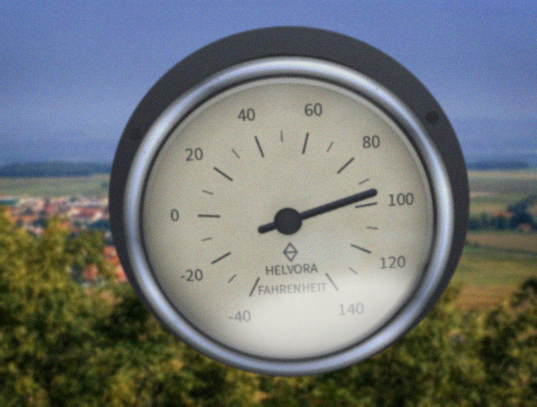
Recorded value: 95; °F
